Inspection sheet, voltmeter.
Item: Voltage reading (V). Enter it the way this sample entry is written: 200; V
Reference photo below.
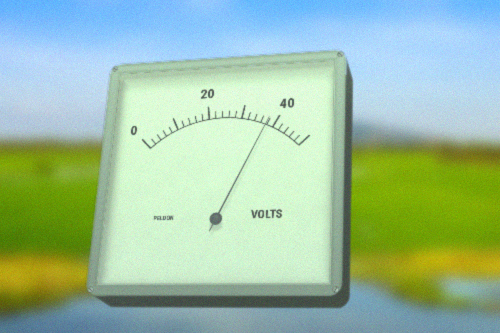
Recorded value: 38; V
